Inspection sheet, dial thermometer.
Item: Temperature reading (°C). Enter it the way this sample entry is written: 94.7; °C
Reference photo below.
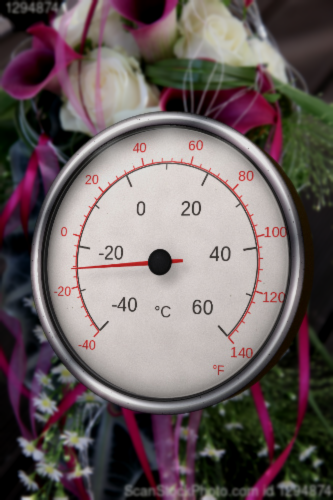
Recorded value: -25; °C
